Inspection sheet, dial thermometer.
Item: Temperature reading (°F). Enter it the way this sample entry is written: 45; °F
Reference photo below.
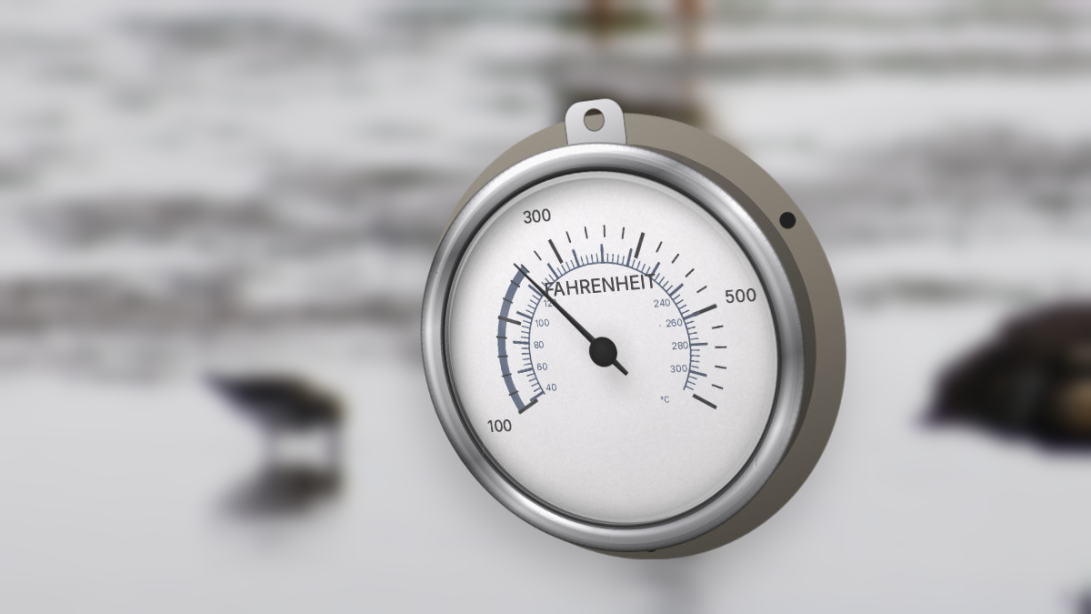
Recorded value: 260; °F
